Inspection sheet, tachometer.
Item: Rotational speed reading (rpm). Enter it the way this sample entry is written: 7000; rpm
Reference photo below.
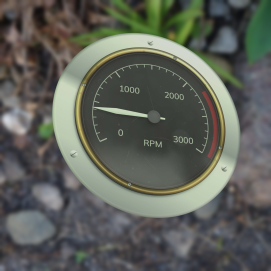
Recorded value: 400; rpm
